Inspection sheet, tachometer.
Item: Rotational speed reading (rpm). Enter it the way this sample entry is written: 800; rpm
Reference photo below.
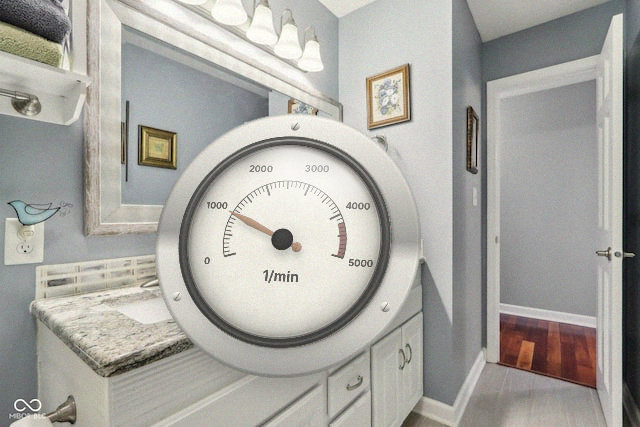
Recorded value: 1000; rpm
